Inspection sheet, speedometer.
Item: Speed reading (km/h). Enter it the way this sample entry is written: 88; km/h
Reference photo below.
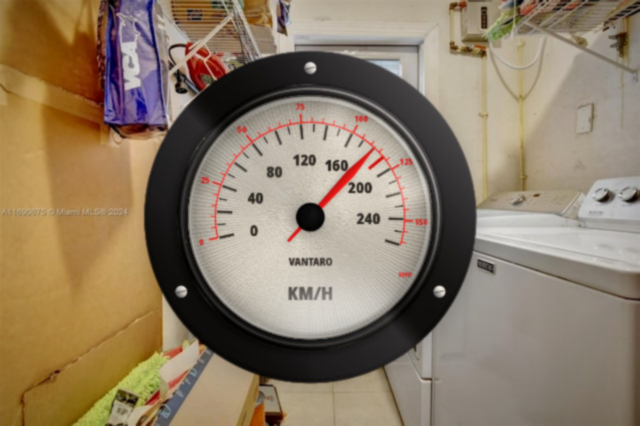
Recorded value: 180; km/h
